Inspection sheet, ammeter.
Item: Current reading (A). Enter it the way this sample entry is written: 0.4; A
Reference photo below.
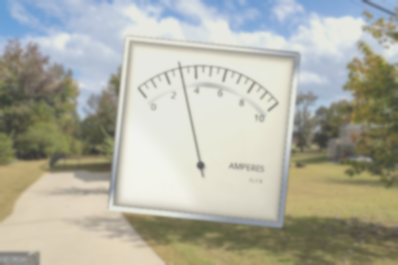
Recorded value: 3; A
